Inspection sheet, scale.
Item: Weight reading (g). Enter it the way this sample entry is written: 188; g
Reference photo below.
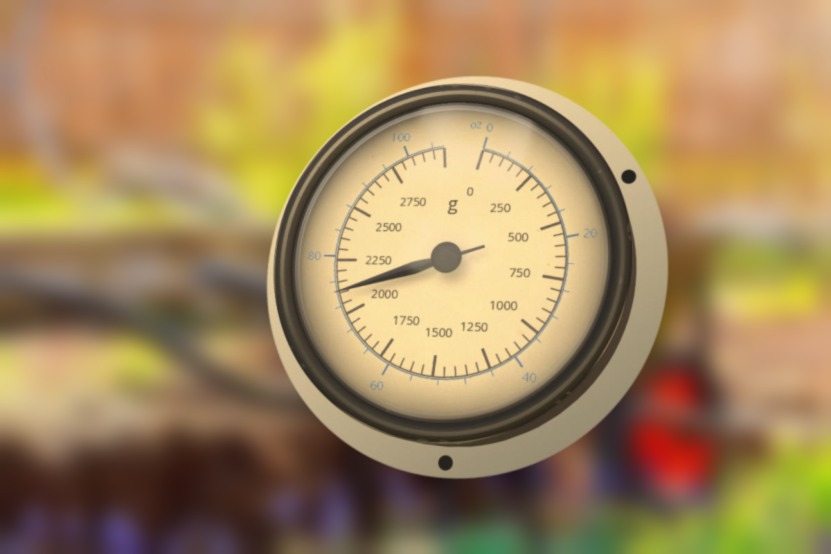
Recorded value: 2100; g
